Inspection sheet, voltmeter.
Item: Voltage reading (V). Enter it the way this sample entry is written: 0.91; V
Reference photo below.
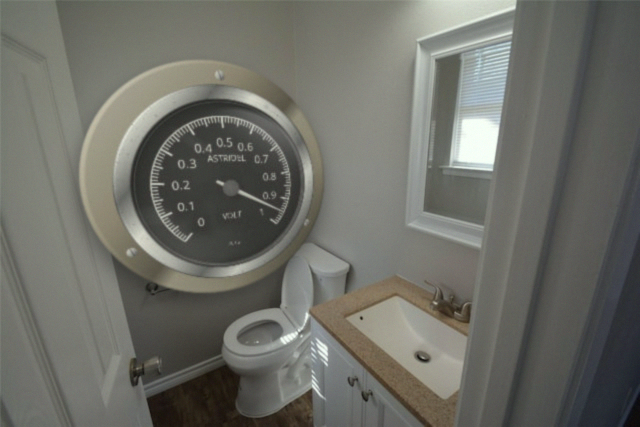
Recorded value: 0.95; V
